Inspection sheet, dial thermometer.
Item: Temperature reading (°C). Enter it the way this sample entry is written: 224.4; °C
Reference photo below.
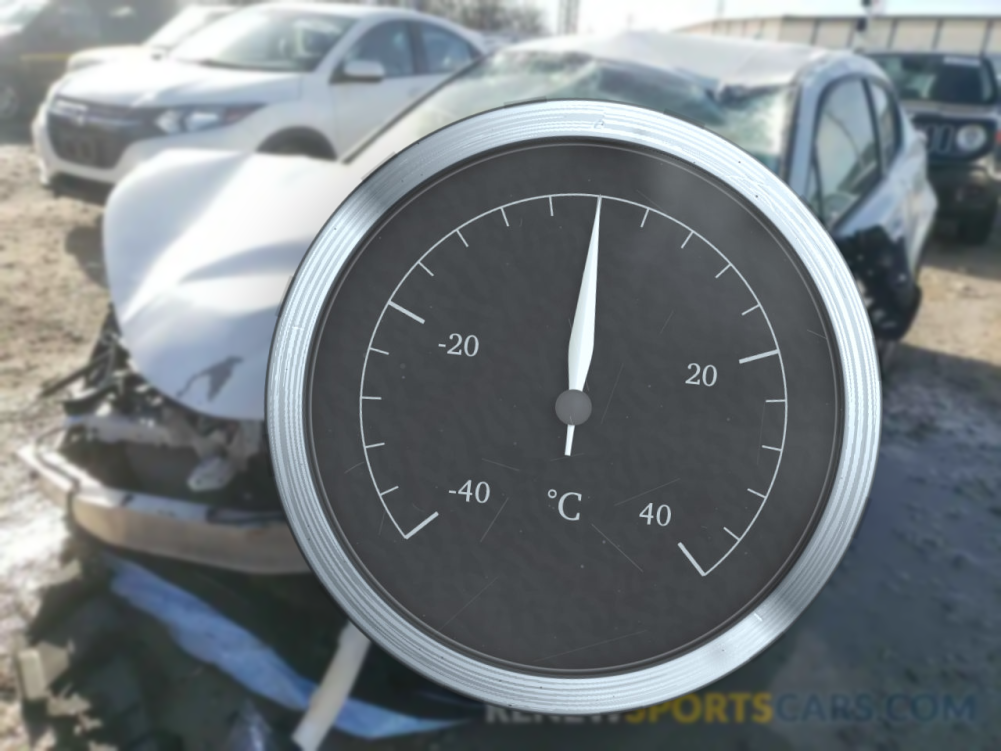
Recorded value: 0; °C
